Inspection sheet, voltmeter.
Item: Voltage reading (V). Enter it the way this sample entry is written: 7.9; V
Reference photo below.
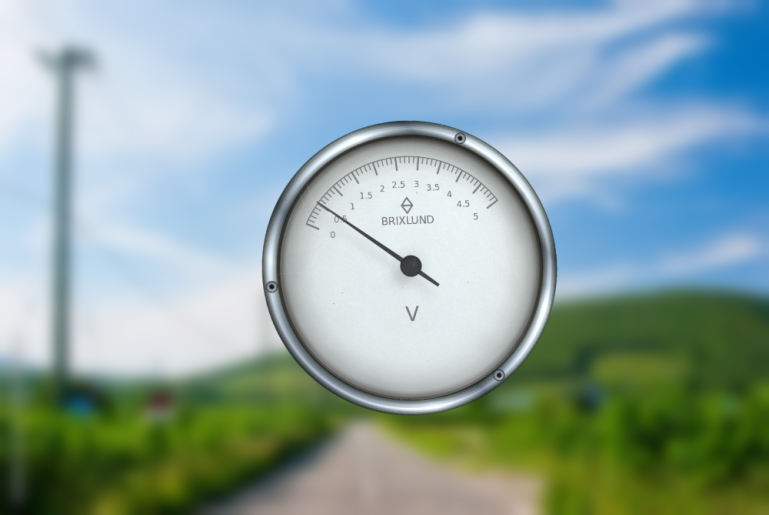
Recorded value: 0.5; V
